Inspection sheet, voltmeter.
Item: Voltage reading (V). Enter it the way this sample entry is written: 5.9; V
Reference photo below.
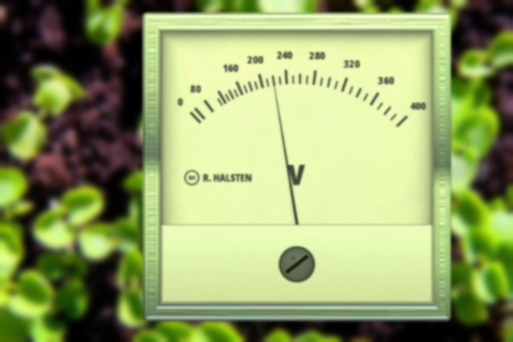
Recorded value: 220; V
